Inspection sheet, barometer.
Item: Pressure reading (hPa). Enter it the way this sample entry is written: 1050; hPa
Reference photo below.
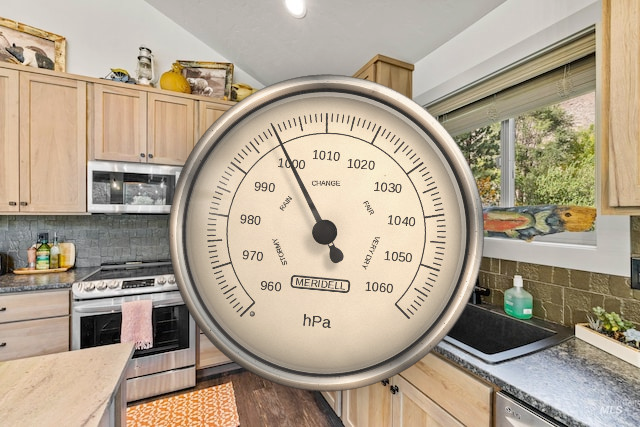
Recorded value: 1000; hPa
